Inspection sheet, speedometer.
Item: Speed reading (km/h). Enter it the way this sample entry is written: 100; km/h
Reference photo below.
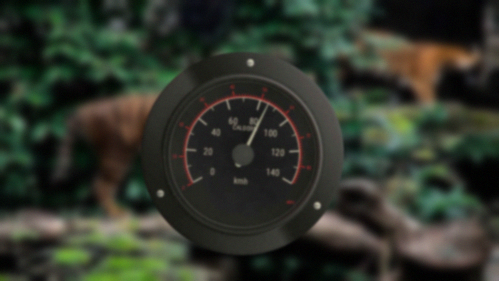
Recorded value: 85; km/h
